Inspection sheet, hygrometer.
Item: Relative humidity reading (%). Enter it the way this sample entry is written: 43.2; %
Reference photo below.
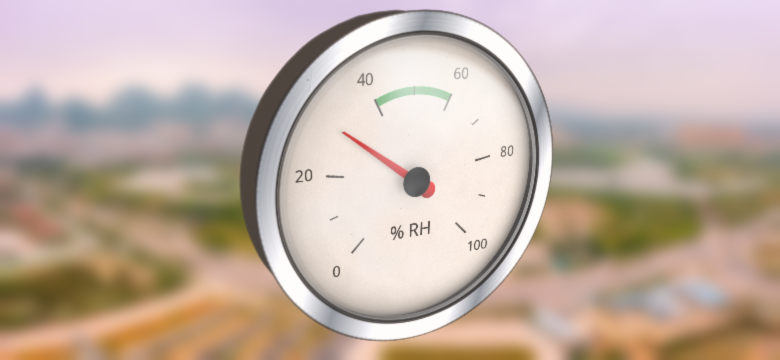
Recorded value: 30; %
